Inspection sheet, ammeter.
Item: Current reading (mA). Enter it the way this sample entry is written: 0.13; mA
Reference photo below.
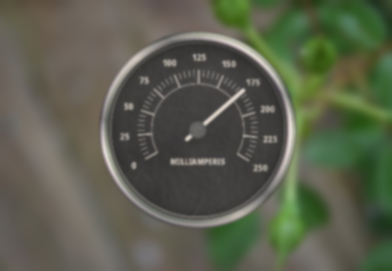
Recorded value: 175; mA
